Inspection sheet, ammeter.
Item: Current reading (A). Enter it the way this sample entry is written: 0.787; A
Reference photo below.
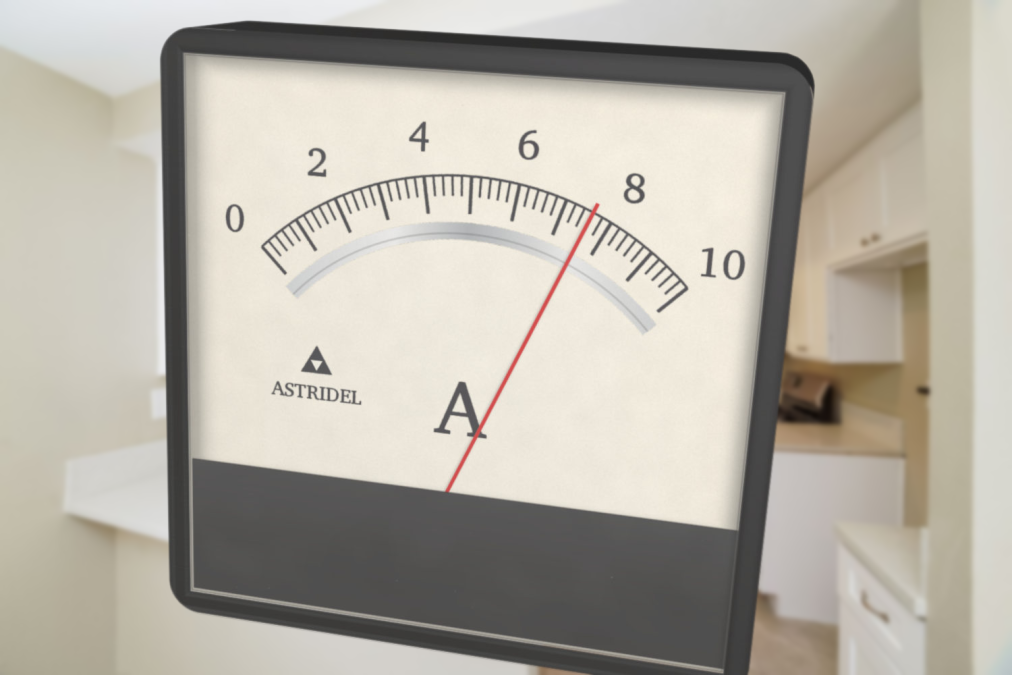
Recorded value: 7.6; A
